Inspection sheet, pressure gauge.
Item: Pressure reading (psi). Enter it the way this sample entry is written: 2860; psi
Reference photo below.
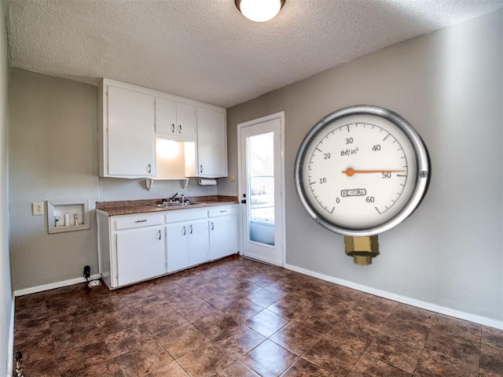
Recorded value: 49; psi
